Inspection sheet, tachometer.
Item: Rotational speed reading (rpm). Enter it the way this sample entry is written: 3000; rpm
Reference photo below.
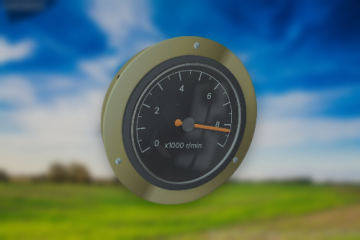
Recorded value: 8250; rpm
